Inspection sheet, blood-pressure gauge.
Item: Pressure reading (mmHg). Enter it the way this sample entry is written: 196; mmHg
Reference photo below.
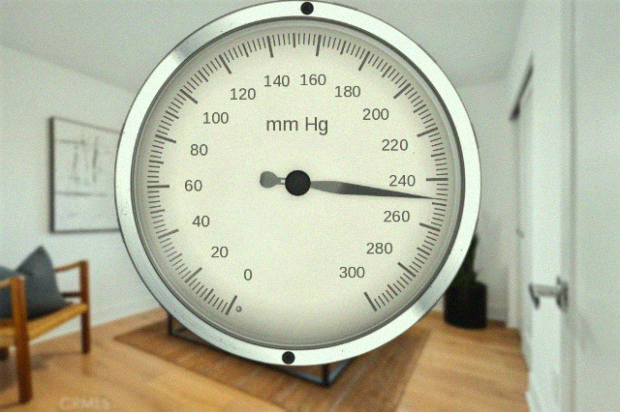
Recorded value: 248; mmHg
